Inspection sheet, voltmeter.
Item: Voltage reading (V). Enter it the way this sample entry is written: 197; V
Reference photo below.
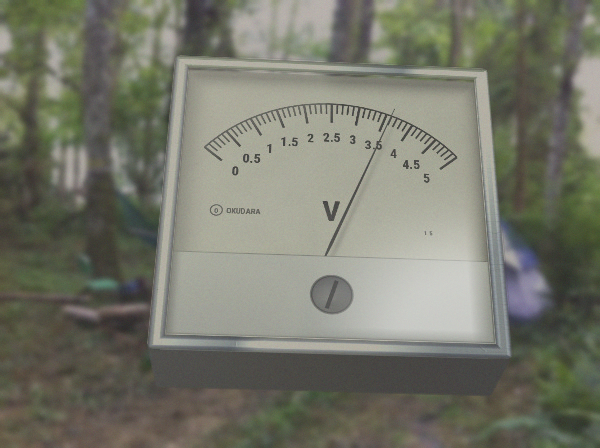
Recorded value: 3.6; V
